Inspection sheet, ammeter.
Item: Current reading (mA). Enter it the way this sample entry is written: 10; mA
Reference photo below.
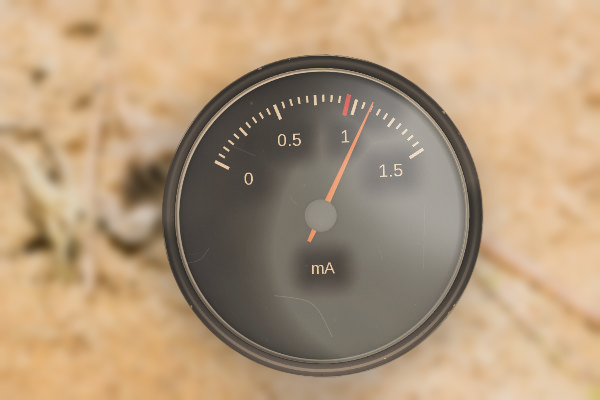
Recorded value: 1.1; mA
